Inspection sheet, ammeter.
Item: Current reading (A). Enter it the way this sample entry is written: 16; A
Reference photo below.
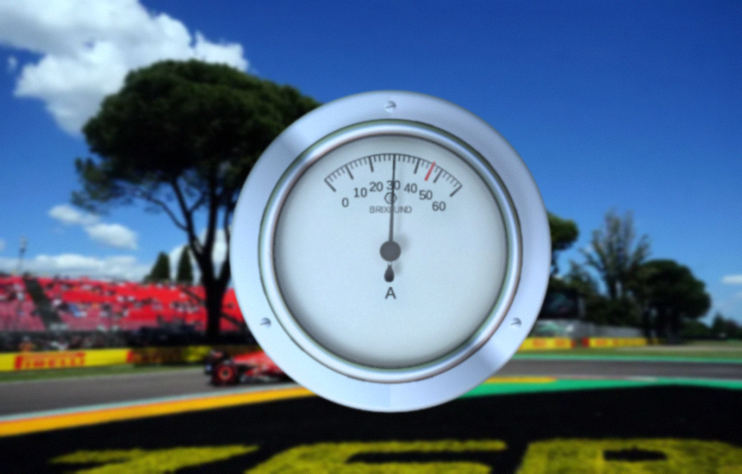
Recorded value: 30; A
